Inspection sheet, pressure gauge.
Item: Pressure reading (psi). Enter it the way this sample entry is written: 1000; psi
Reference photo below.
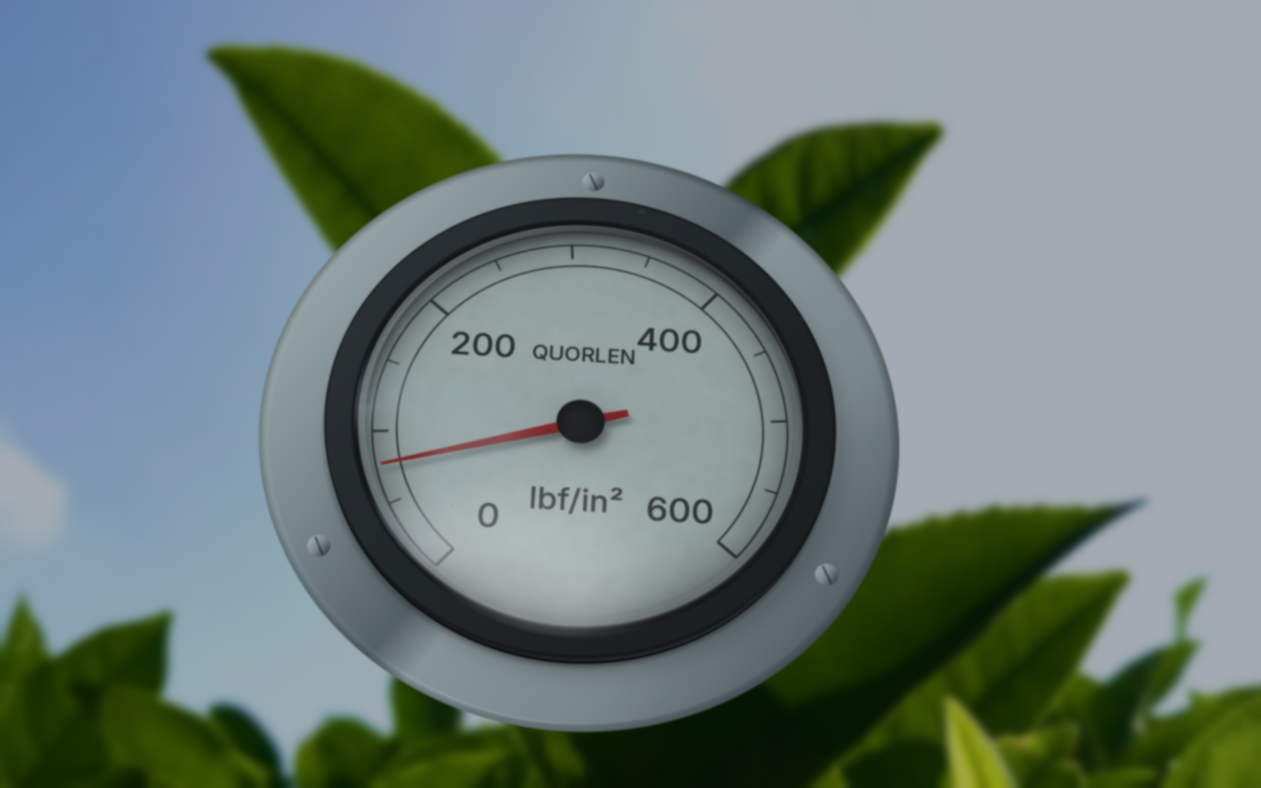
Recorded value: 75; psi
